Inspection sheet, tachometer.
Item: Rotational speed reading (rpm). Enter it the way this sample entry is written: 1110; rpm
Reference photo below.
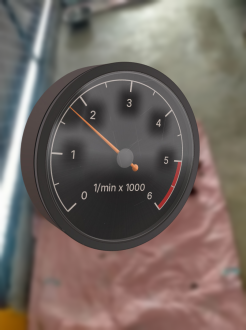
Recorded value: 1750; rpm
